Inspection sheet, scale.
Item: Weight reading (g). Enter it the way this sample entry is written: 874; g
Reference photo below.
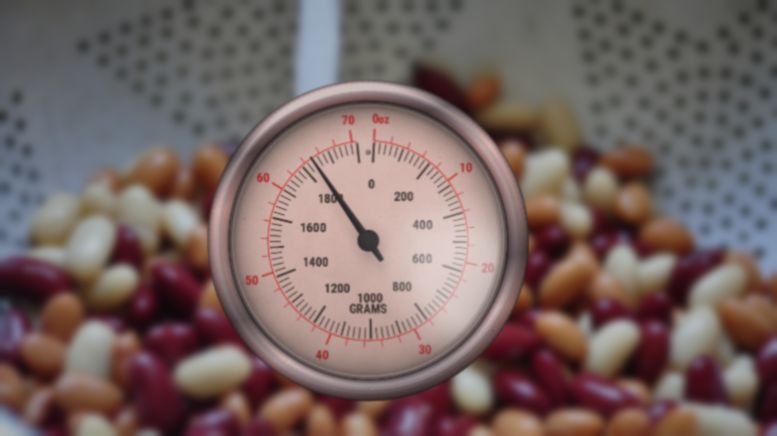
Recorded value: 1840; g
